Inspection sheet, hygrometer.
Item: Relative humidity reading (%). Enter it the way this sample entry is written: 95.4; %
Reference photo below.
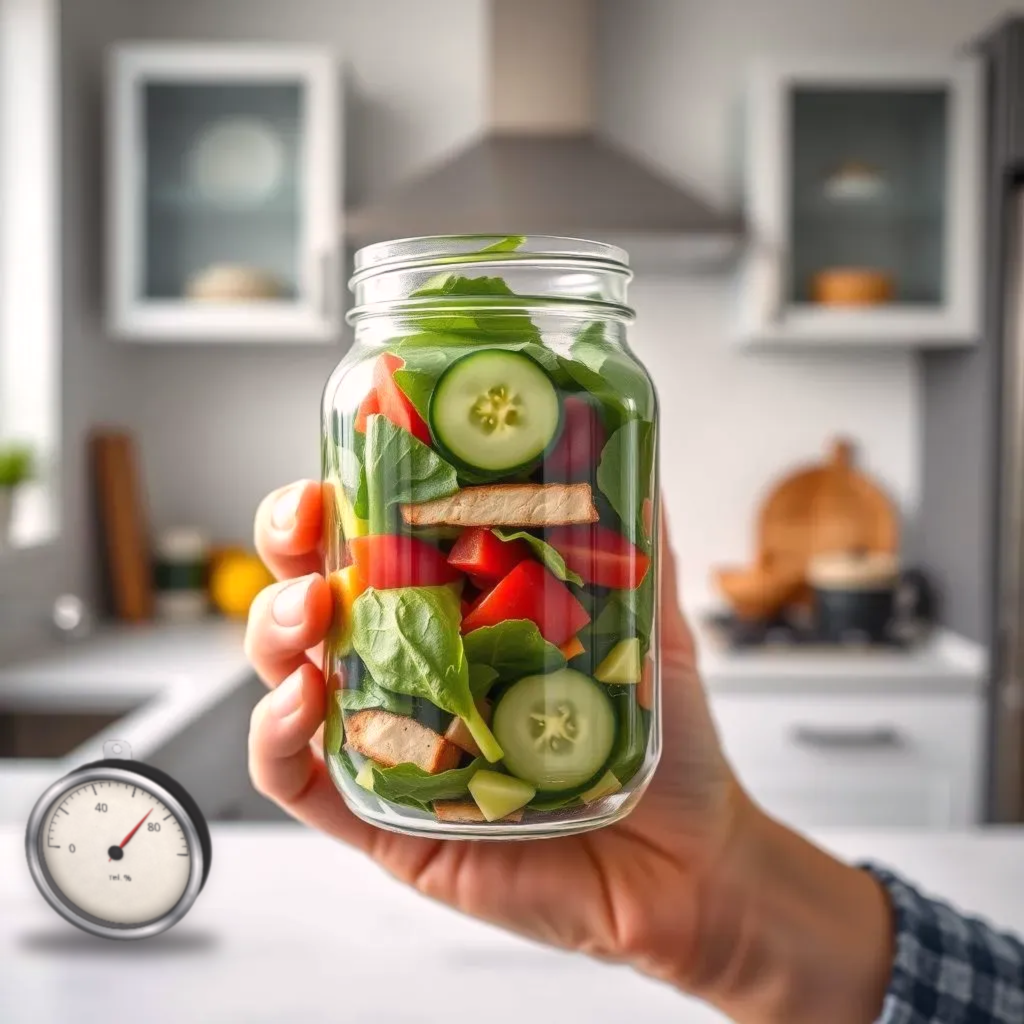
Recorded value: 72; %
